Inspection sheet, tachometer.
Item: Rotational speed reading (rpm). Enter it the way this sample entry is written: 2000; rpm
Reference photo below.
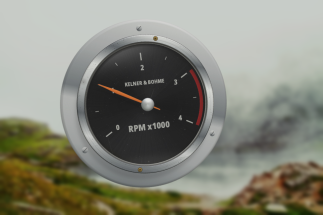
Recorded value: 1000; rpm
